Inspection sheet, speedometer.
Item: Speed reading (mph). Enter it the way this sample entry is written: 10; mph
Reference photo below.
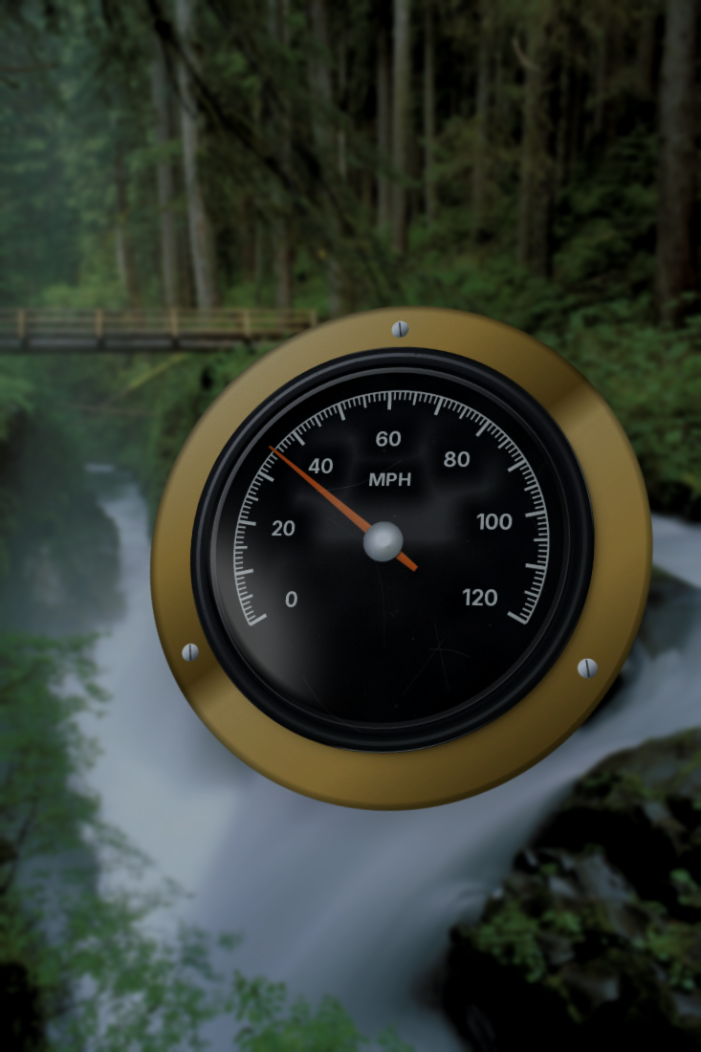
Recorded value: 35; mph
